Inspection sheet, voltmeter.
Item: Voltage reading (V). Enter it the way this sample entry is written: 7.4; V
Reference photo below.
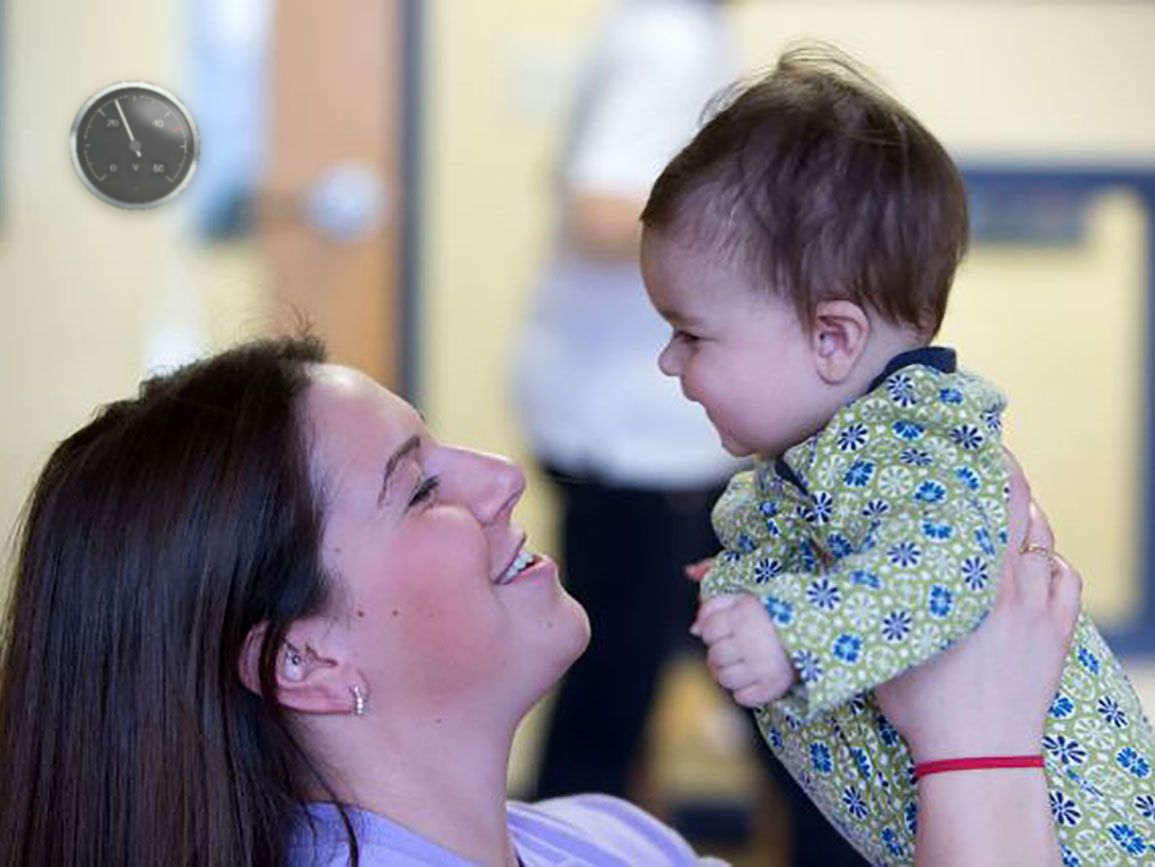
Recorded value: 25; V
